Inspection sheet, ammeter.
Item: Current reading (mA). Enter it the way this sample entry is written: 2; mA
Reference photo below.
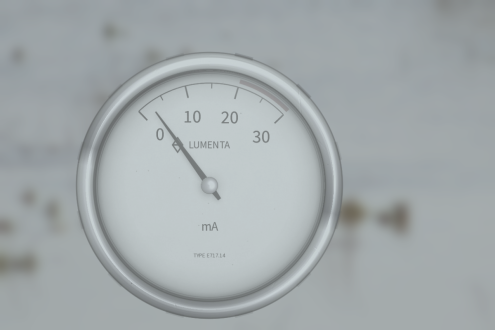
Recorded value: 2.5; mA
